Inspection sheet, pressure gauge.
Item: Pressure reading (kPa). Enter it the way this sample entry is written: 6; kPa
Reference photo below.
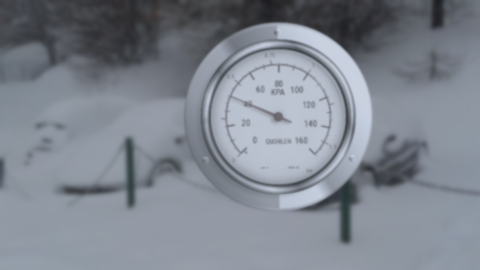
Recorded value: 40; kPa
